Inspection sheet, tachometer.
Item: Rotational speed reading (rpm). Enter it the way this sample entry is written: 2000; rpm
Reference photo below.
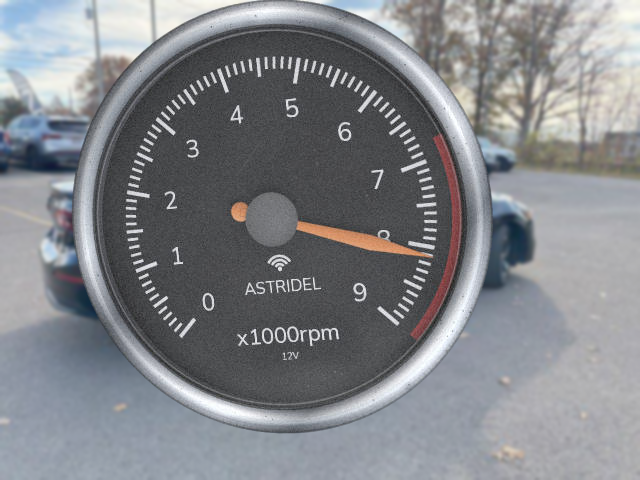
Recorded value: 8100; rpm
